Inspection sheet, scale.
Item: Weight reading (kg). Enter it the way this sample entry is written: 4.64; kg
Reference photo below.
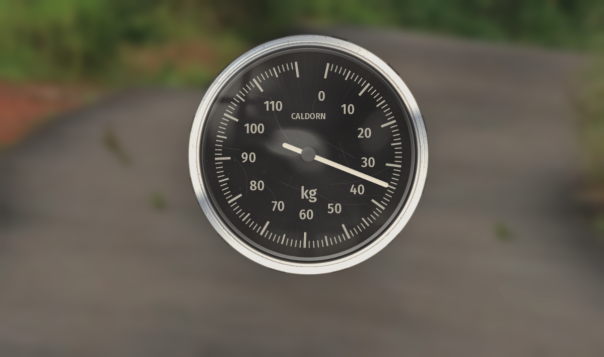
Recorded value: 35; kg
